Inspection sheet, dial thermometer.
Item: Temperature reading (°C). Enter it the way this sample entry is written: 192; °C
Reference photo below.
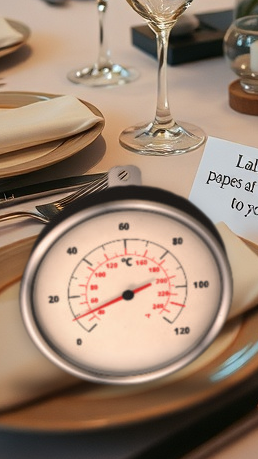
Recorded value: 10; °C
